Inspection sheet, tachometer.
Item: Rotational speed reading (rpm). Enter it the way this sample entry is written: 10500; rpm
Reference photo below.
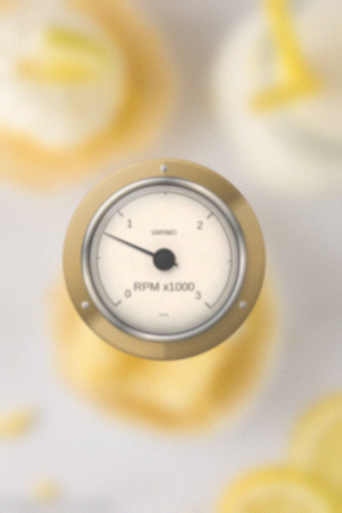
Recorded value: 750; rpm
